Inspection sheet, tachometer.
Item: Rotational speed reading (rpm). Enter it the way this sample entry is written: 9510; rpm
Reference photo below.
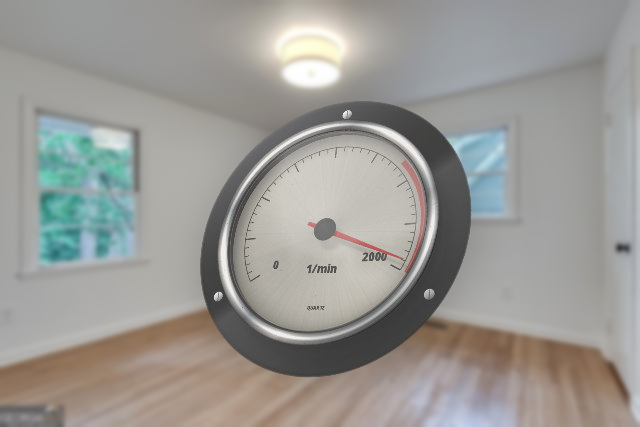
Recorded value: 1950; rpm
